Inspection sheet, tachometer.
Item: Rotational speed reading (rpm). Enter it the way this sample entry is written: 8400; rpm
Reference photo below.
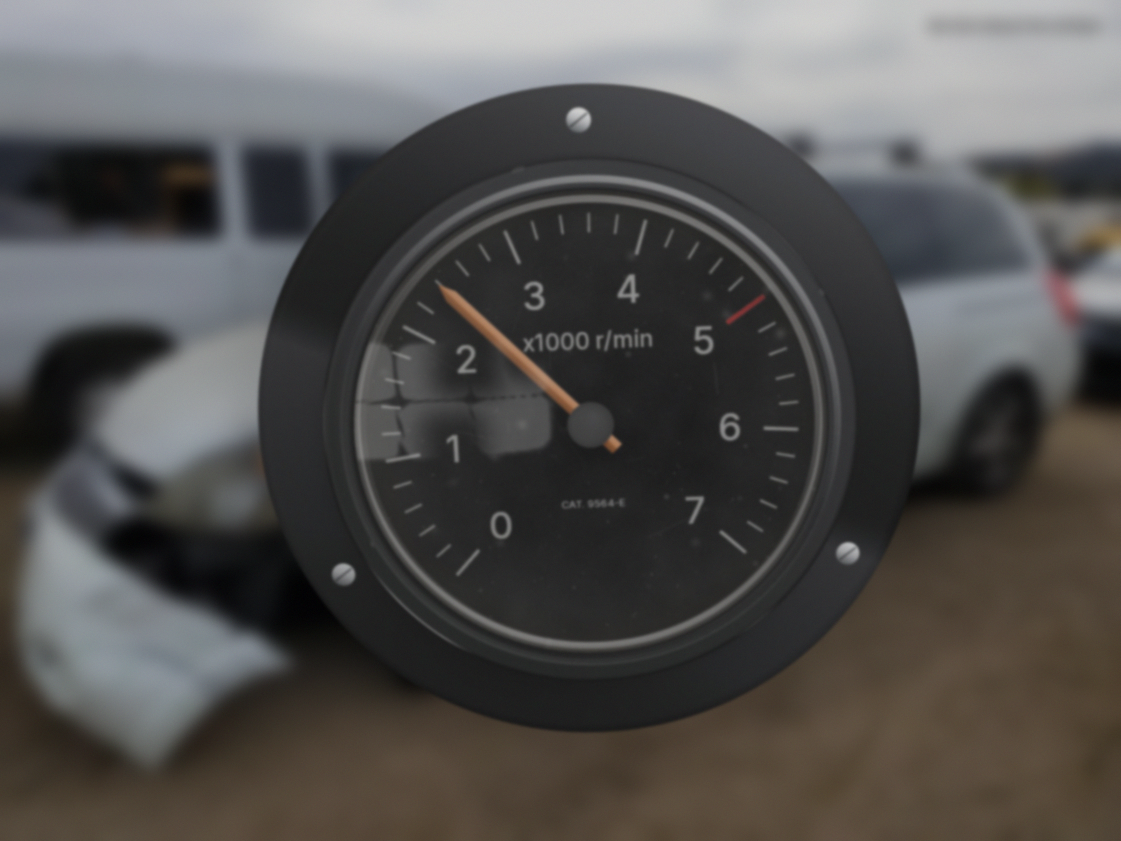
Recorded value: 2400; rpm
